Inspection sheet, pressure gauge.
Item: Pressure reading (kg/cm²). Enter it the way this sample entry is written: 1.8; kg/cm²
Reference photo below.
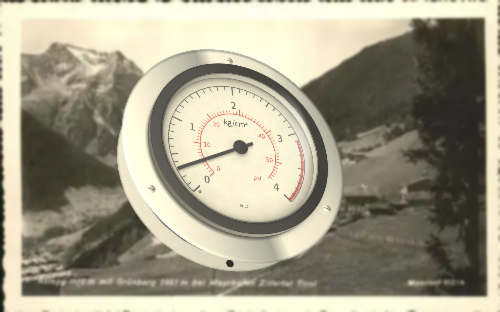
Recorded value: 0.3; kg/cm²
